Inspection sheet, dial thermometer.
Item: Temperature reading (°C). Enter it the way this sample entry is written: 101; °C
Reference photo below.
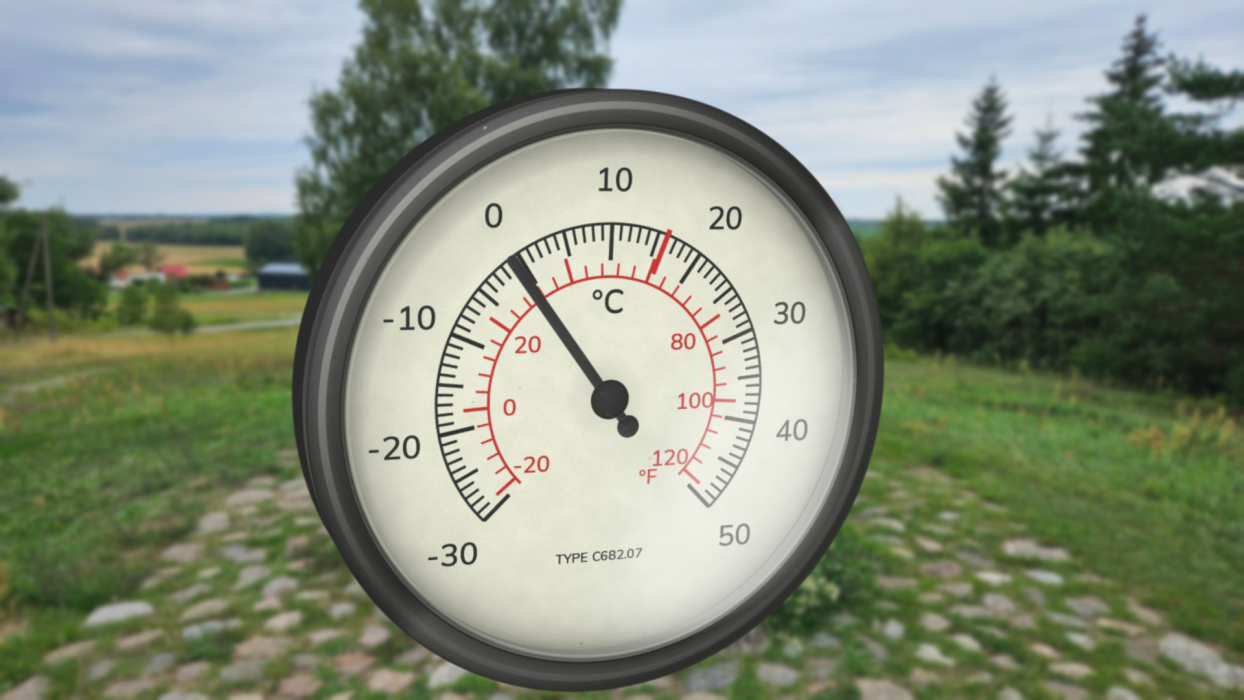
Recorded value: -1; °C
